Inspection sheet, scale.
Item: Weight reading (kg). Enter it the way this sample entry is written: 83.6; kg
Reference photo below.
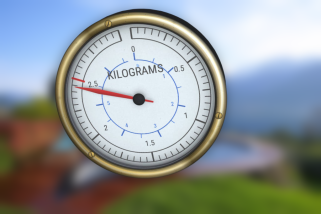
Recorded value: 2.45; kg
